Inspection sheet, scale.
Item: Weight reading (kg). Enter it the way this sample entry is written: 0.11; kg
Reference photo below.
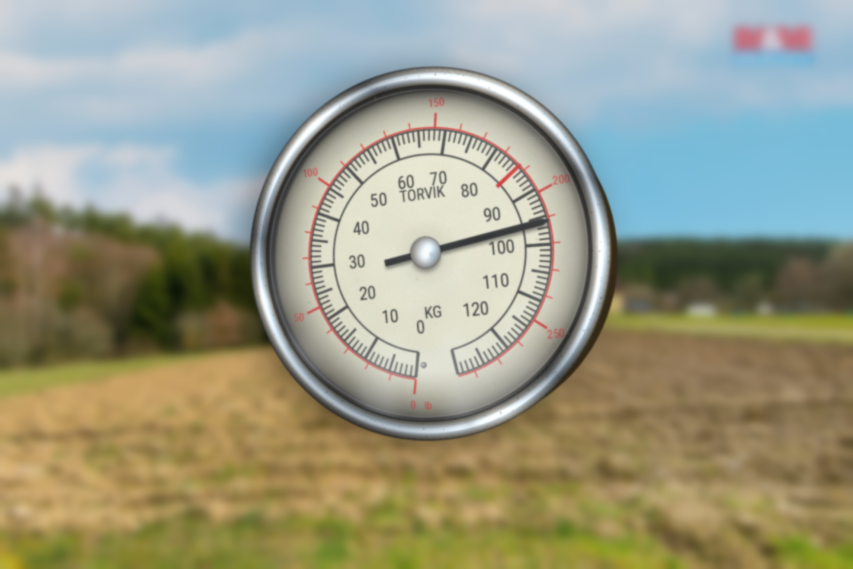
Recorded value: 96; kg
